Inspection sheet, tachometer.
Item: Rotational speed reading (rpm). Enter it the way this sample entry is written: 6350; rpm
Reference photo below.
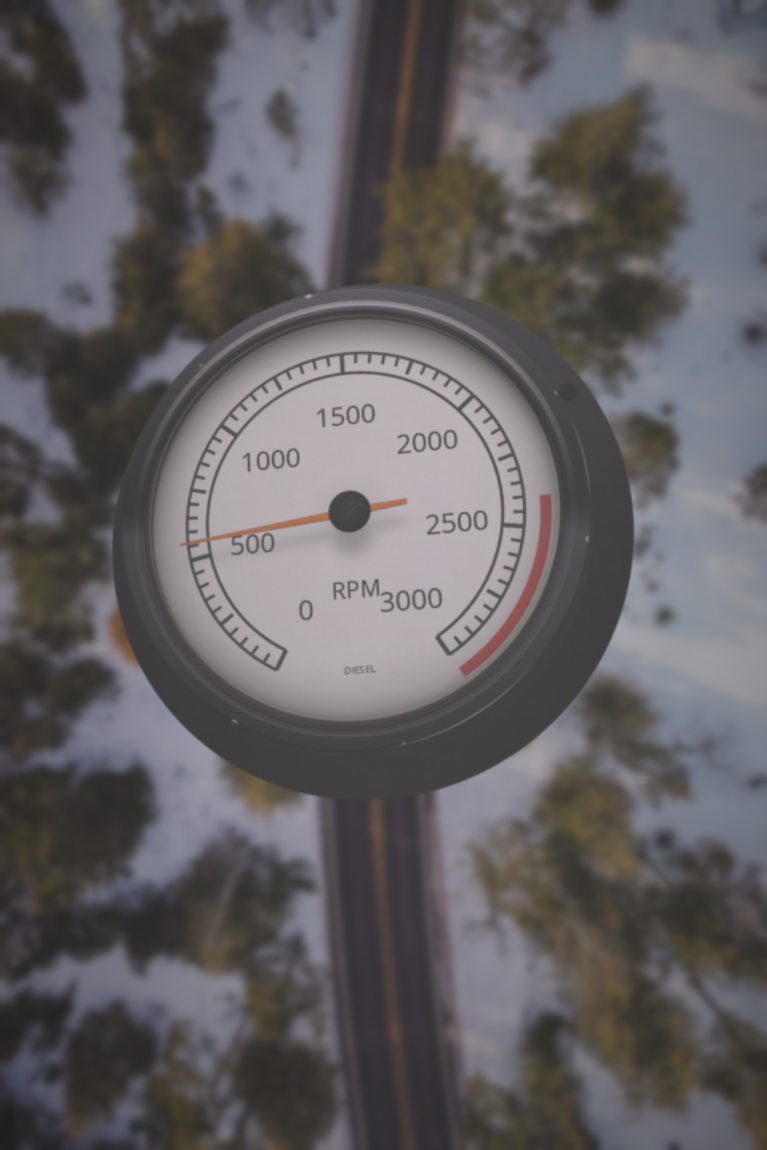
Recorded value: 550; rpm
